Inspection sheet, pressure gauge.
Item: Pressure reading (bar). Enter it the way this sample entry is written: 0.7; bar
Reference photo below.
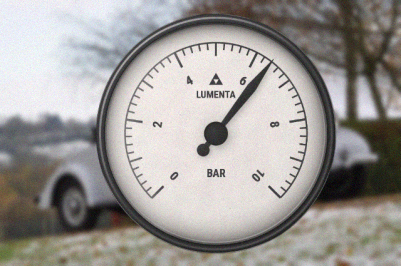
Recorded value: 6.4; bar
